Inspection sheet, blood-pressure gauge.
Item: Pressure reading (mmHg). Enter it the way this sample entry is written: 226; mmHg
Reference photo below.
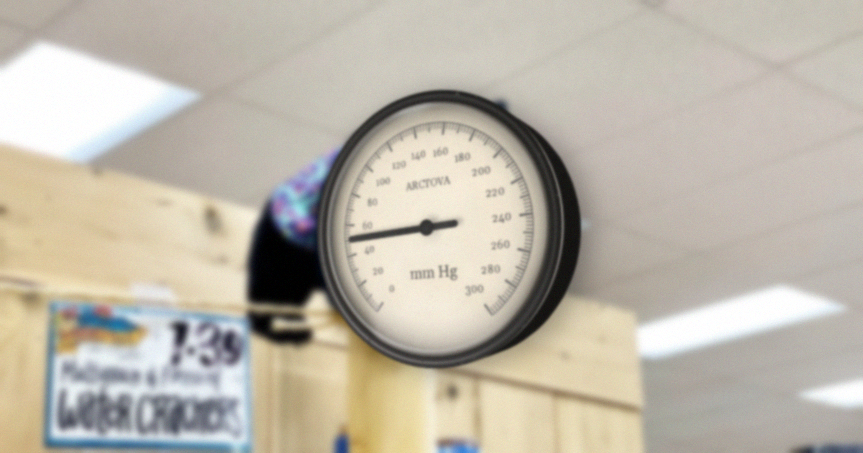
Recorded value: 50; mmHg
